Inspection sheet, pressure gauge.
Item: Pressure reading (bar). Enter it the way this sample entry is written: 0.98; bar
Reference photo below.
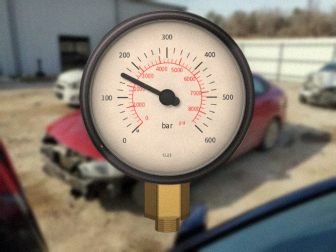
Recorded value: 160; bar
